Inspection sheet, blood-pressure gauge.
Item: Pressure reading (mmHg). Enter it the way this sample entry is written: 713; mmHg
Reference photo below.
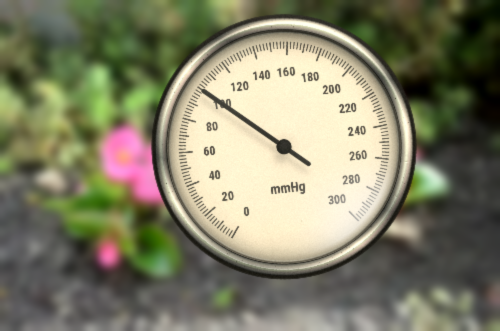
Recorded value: 100; mmHg
